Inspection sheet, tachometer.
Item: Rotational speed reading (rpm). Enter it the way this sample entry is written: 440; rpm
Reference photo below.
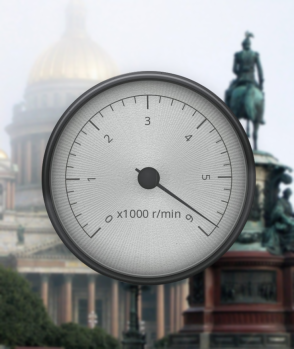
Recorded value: 5800; rpm
